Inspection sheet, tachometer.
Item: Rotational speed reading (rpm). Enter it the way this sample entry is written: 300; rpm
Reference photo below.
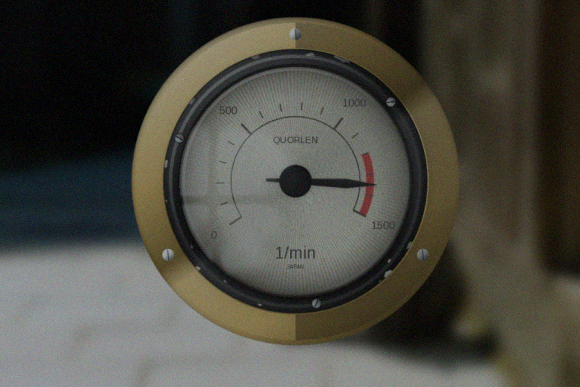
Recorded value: 1350; rpm
